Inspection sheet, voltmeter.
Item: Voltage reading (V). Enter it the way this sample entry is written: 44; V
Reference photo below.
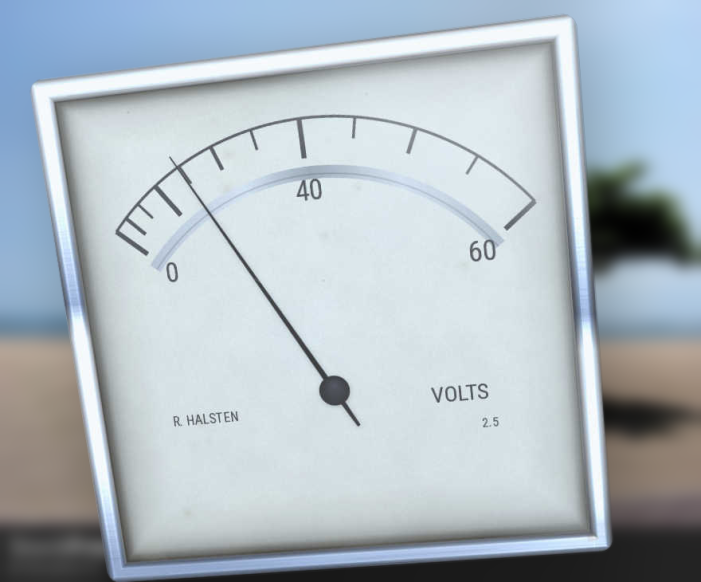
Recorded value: 25; V
